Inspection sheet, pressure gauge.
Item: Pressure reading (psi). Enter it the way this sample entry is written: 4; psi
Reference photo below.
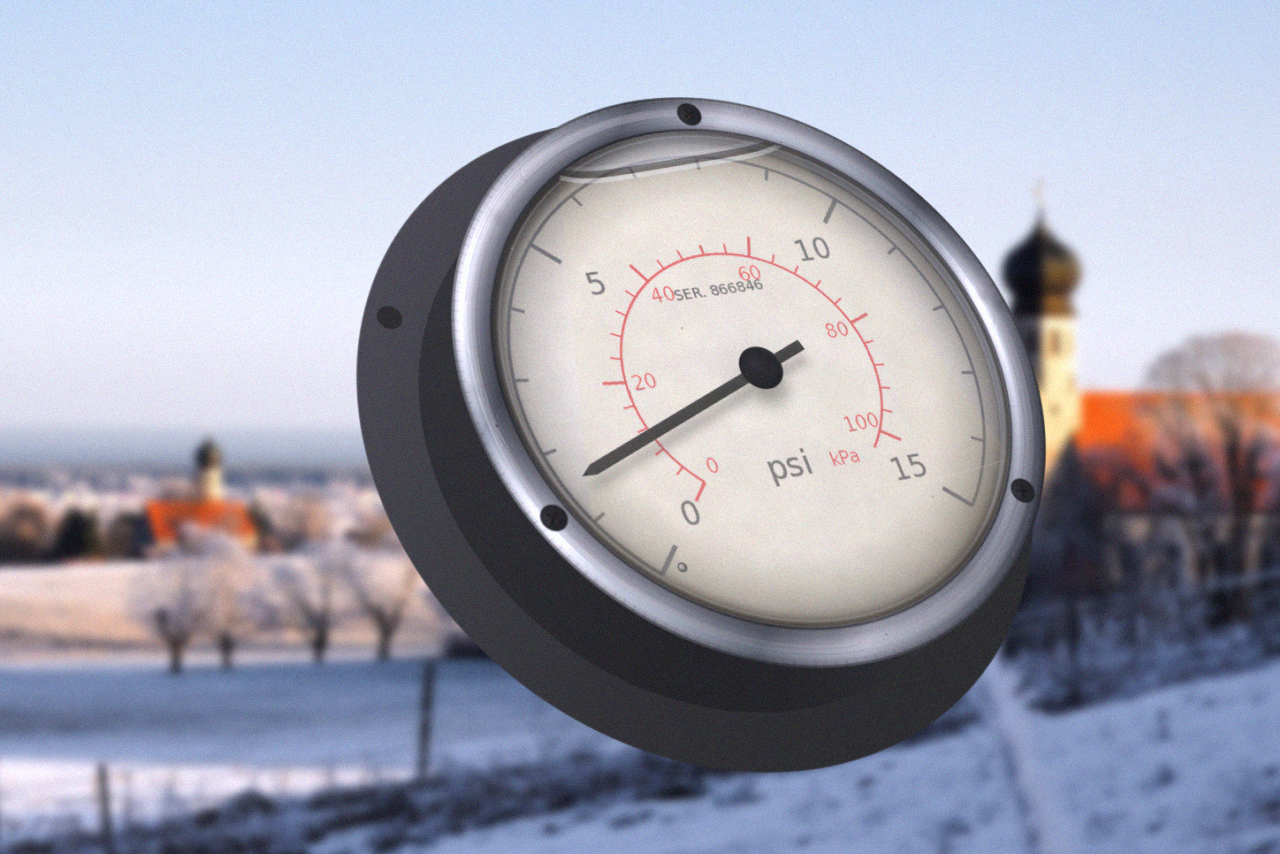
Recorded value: 1.5; psi
